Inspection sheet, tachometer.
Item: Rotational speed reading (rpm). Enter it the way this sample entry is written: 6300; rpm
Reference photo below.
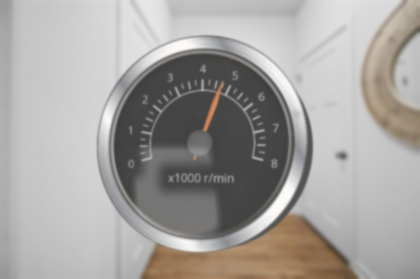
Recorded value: 4750; rpm
